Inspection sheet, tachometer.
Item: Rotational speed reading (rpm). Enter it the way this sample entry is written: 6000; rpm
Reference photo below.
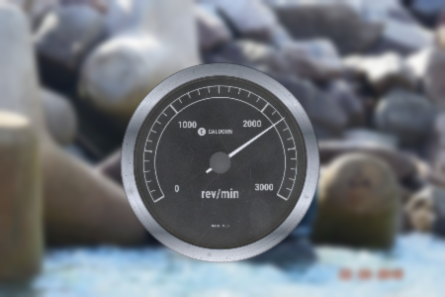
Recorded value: 2200; rpm
